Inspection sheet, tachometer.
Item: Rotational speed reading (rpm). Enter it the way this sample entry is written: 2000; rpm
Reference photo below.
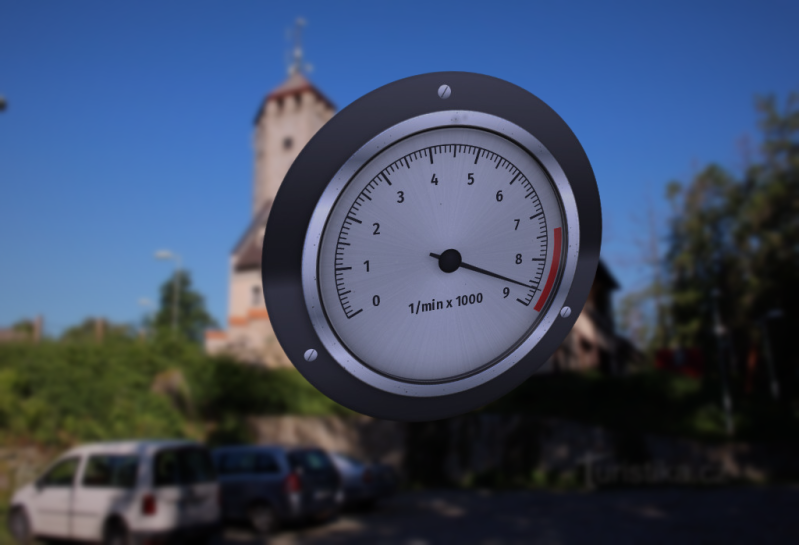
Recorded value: 8600; rpm
